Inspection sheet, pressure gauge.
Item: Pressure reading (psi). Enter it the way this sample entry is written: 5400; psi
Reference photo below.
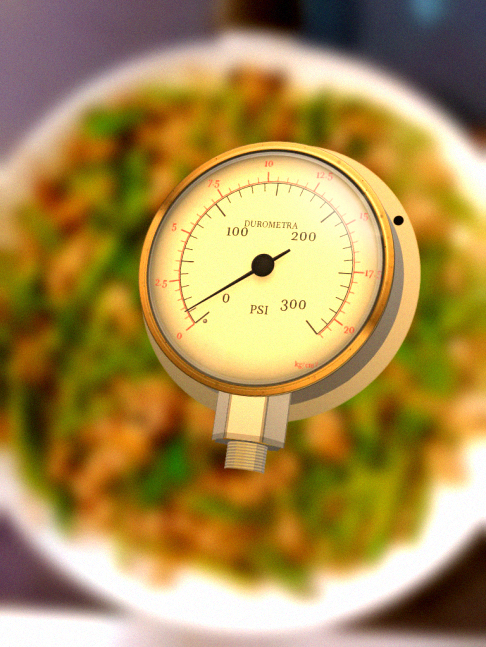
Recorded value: 10; psi
